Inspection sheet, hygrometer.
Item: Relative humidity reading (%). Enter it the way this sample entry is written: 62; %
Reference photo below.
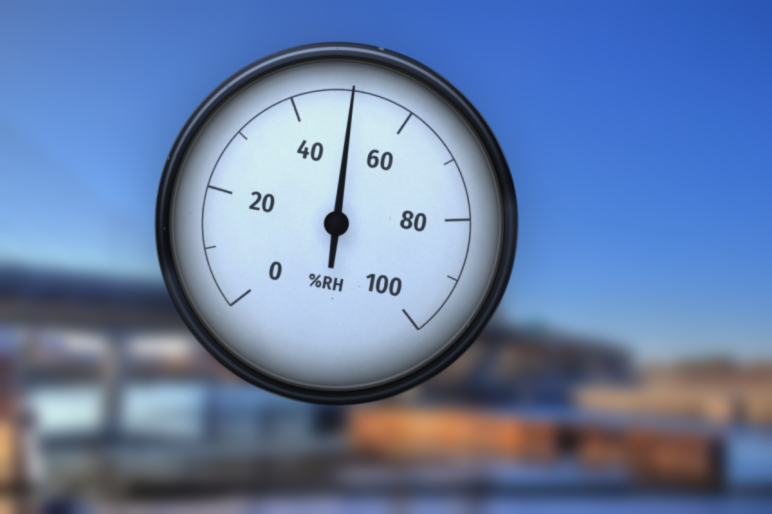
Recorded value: 50; %
